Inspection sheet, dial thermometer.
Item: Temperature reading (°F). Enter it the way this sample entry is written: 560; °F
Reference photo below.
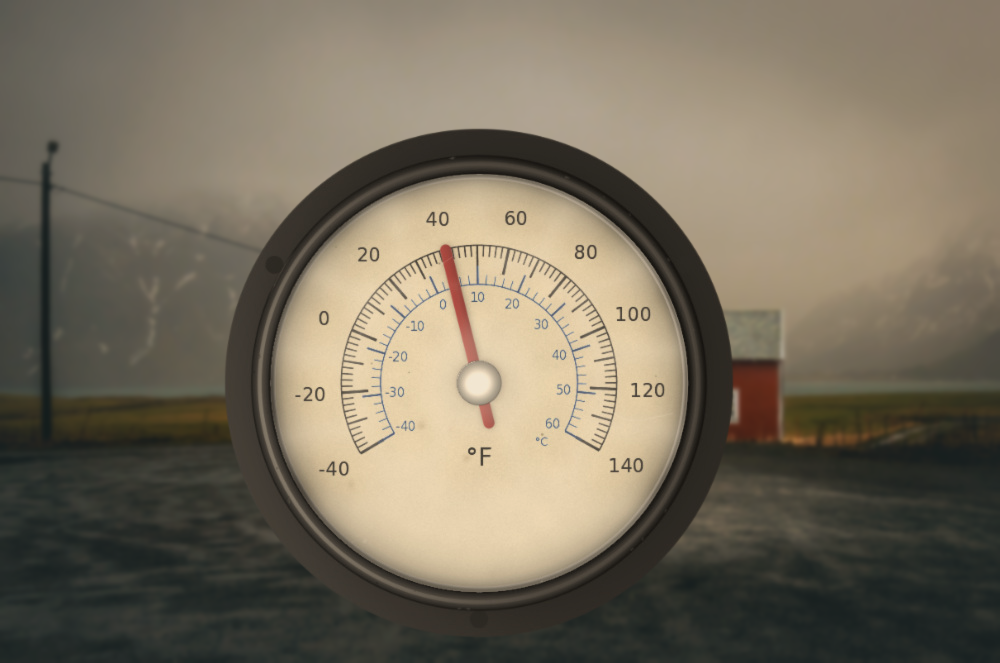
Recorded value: 40; °F
